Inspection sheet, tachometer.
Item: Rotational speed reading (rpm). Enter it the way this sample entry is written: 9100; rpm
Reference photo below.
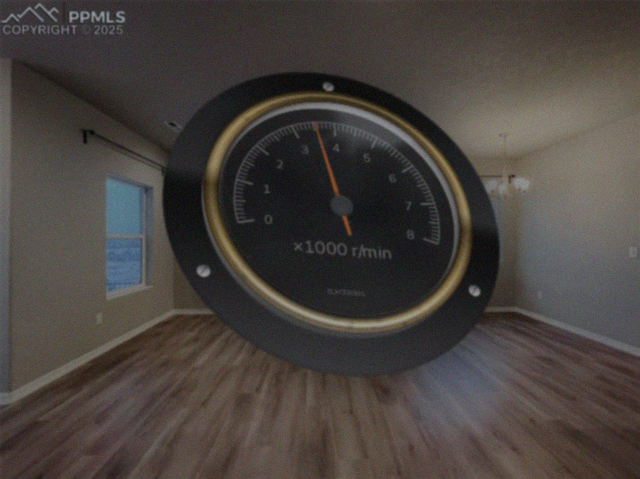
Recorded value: 3500; rpm
